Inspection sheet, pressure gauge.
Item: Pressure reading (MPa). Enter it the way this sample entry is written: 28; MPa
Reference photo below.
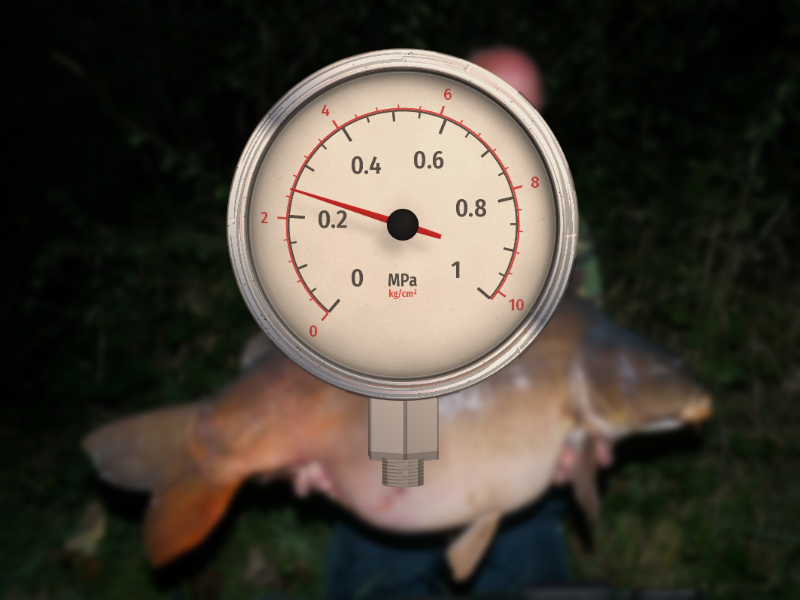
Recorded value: 0.25; MPa
